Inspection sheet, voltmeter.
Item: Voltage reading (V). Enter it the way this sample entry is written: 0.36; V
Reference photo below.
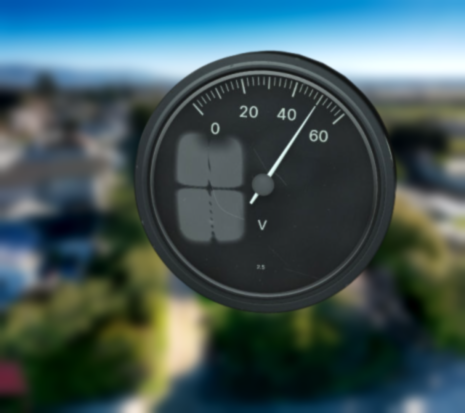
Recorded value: 50; V
